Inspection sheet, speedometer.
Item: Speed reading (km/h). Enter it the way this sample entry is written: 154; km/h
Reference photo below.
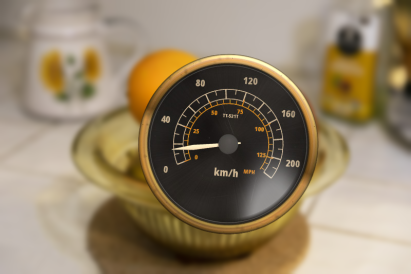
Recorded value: 15; km/h
